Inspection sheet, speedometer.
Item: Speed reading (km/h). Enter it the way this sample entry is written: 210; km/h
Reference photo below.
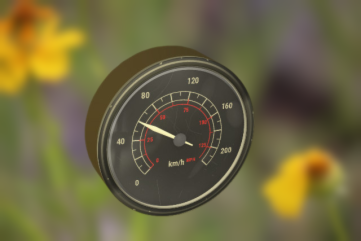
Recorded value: 60; km/h
